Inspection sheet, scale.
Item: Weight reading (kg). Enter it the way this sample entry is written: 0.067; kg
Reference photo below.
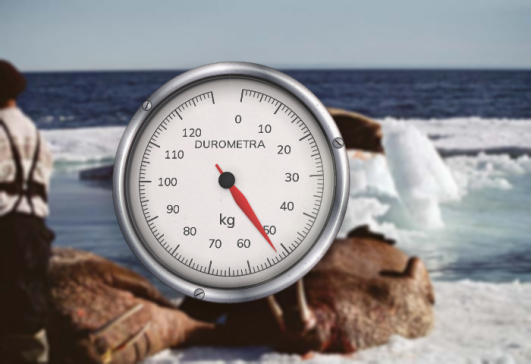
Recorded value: 52; kg
